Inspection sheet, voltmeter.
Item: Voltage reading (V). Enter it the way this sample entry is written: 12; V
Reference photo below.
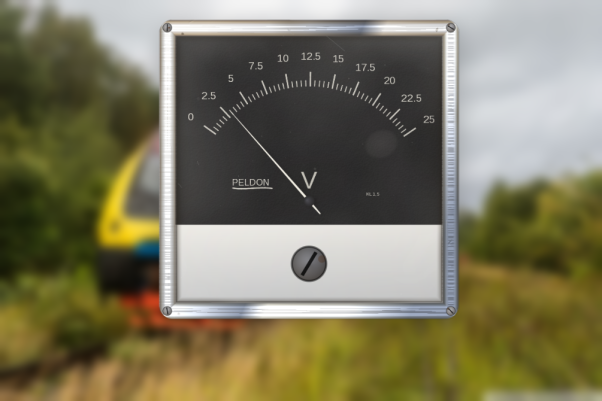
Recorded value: 3; V
